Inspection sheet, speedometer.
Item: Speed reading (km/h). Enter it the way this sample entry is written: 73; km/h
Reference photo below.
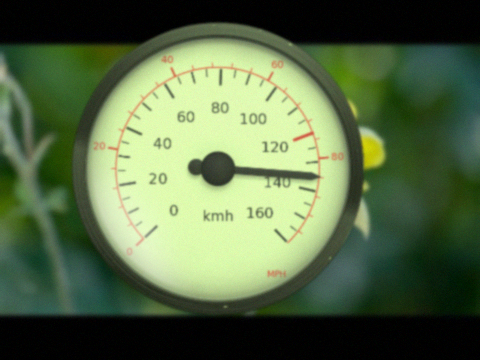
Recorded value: 135; km/h
